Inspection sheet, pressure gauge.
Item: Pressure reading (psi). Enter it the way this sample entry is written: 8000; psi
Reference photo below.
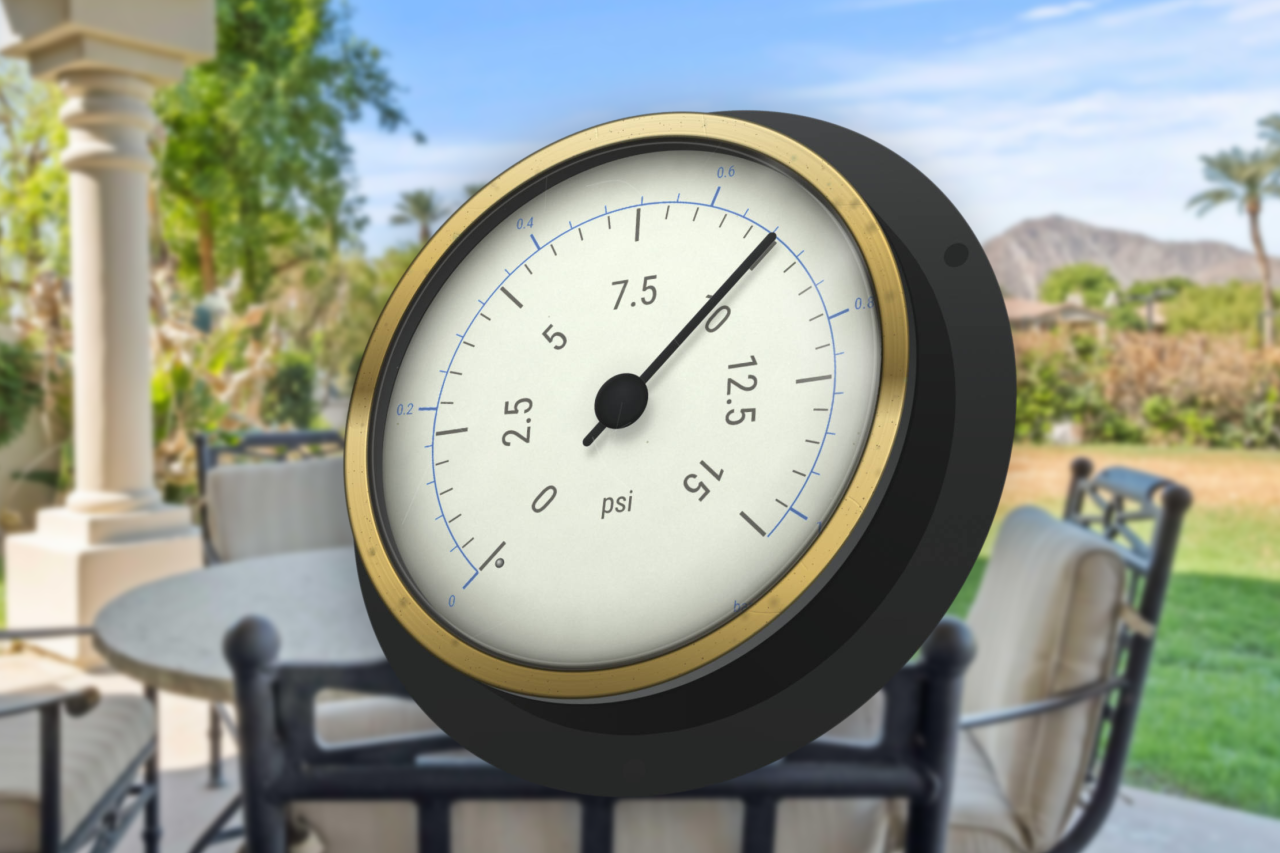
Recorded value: 10; psi
